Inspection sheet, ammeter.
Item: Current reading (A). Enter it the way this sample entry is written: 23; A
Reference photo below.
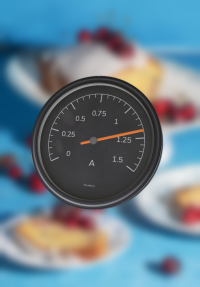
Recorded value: 1.2; A
